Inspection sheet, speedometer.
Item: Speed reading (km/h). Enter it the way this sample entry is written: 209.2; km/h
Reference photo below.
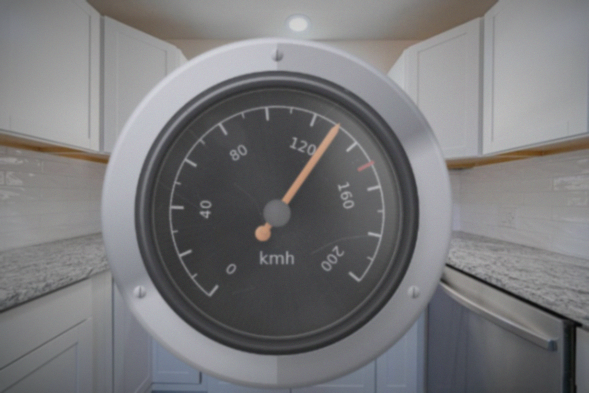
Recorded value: 130; km/h
